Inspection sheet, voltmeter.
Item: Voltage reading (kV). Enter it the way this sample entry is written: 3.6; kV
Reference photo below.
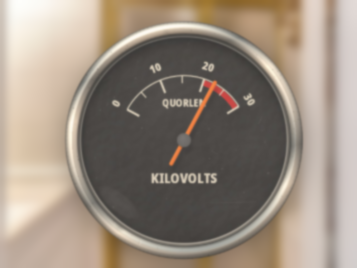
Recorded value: 22.5; kV
